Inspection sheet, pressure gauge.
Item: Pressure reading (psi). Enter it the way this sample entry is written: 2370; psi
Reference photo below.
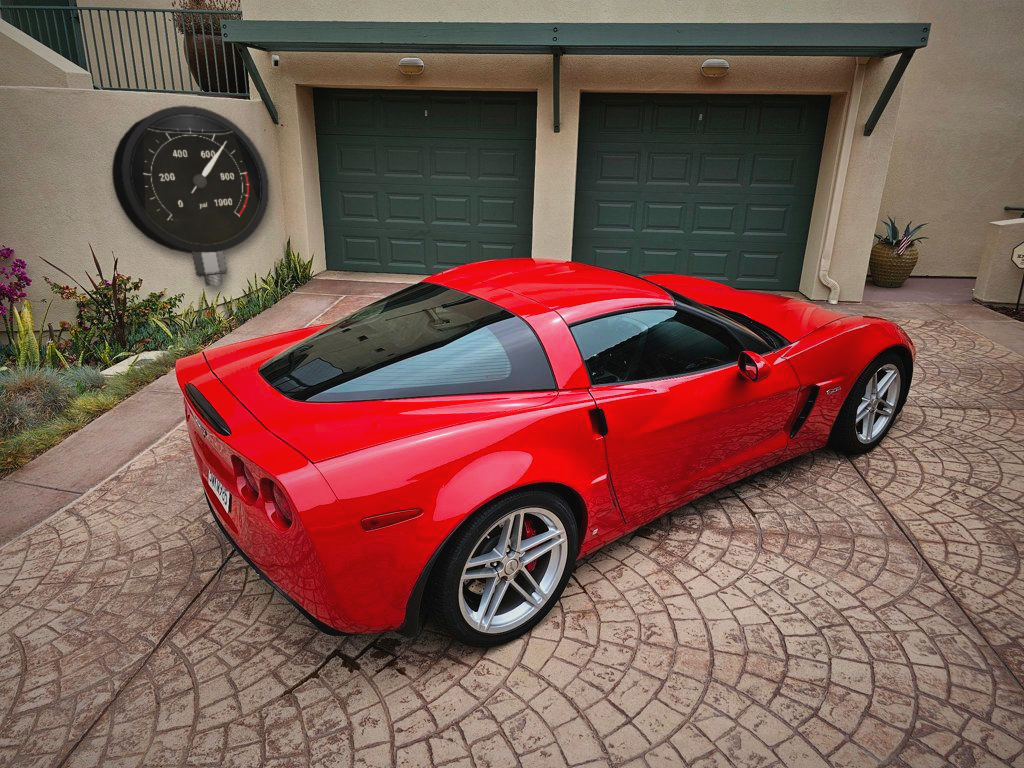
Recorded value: 650; psi
